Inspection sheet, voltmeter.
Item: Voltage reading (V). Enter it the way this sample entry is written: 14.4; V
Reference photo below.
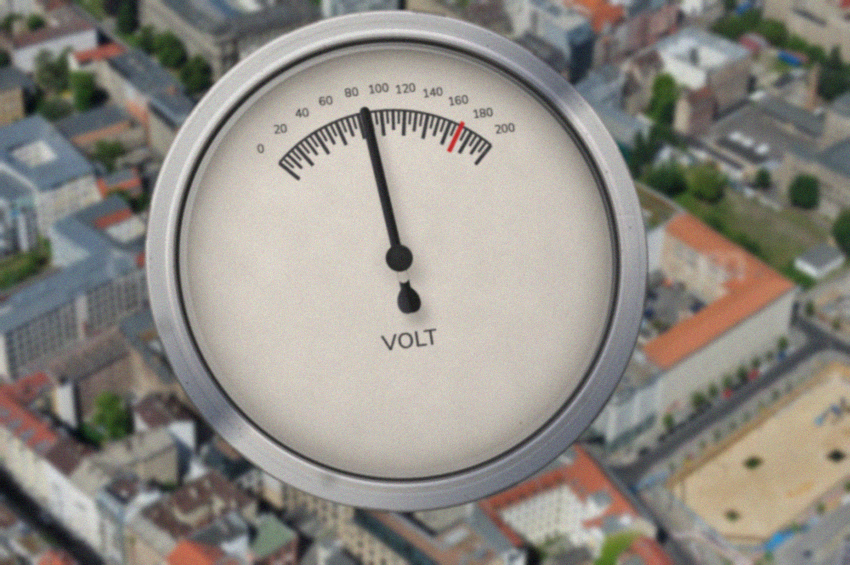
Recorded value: 85; V
